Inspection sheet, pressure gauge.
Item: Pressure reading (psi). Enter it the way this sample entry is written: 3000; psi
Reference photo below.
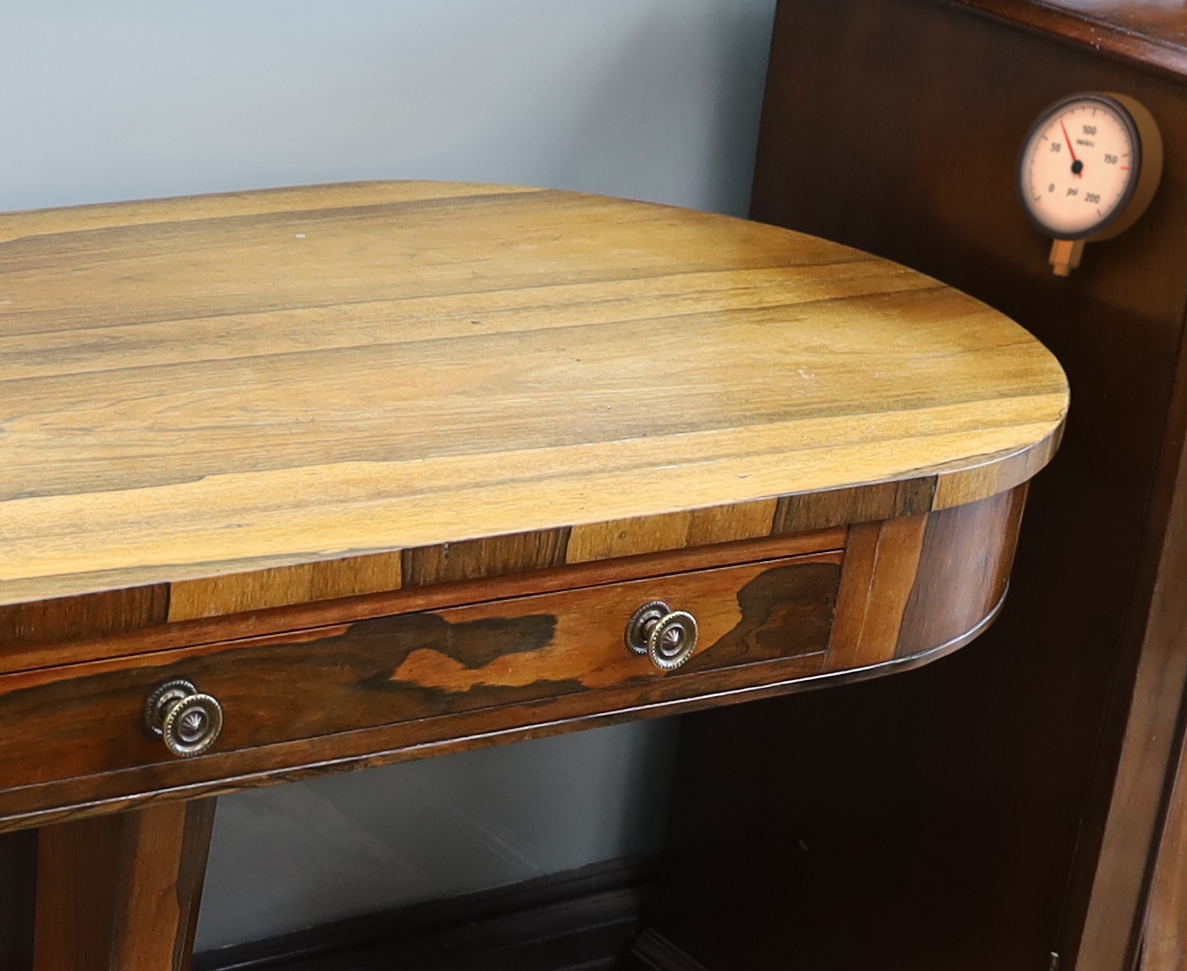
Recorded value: 70; psi
